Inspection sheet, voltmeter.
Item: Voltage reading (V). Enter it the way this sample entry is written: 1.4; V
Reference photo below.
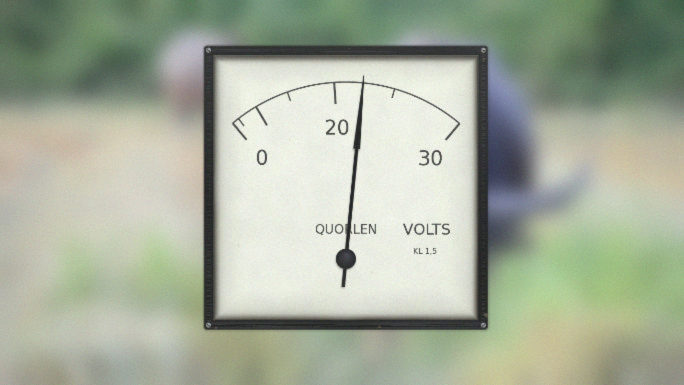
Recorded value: 22.5; V
